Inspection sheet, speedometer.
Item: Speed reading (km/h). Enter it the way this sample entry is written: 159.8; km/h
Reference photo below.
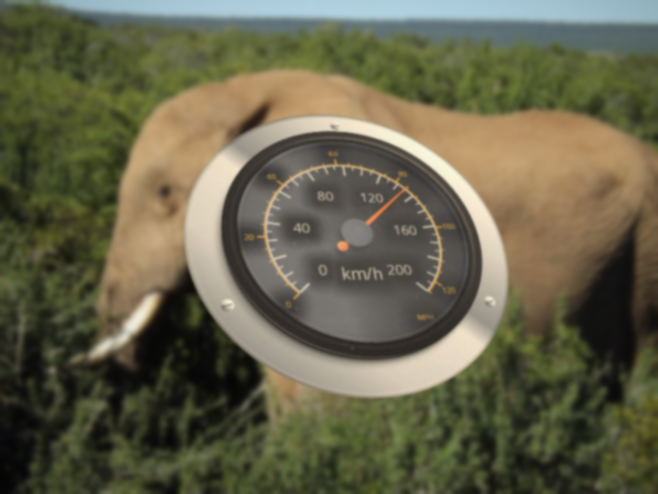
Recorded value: 135; km/h
